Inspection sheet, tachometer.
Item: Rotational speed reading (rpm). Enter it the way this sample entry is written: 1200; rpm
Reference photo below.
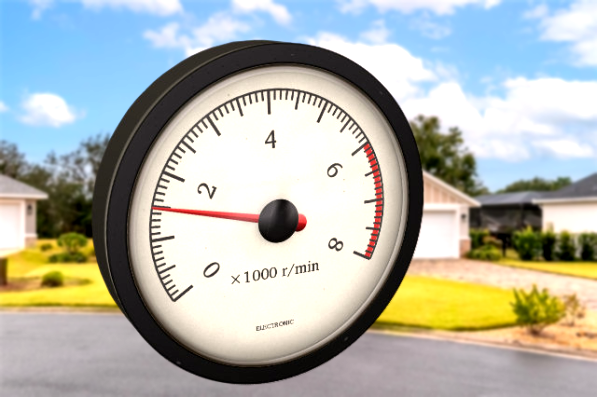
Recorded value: 1500; rpm
